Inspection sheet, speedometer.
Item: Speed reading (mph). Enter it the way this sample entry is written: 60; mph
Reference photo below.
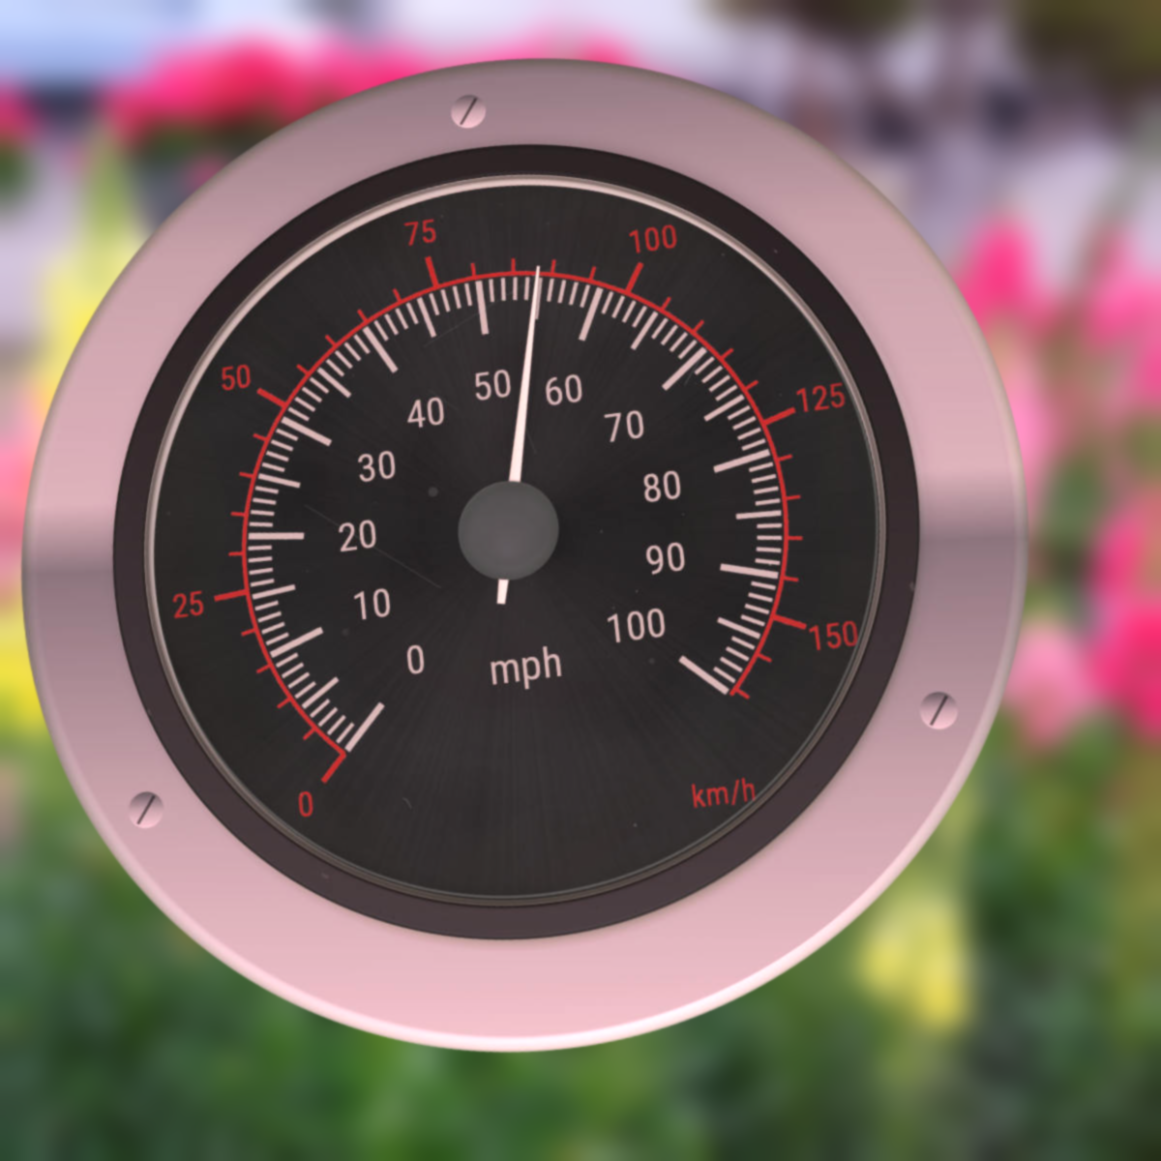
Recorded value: 55; mph
